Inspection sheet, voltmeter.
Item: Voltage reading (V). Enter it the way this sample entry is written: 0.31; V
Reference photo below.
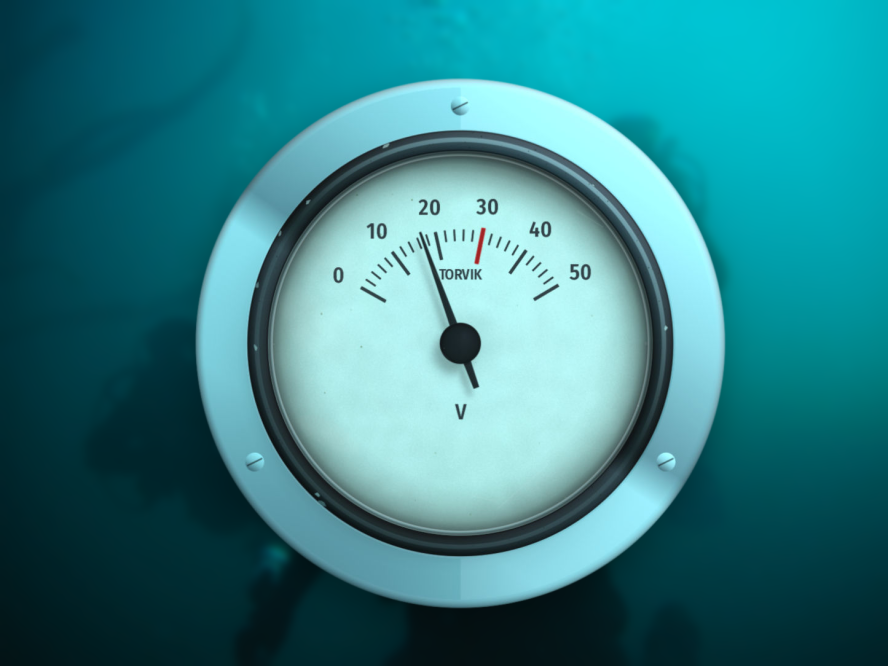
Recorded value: 17; V
